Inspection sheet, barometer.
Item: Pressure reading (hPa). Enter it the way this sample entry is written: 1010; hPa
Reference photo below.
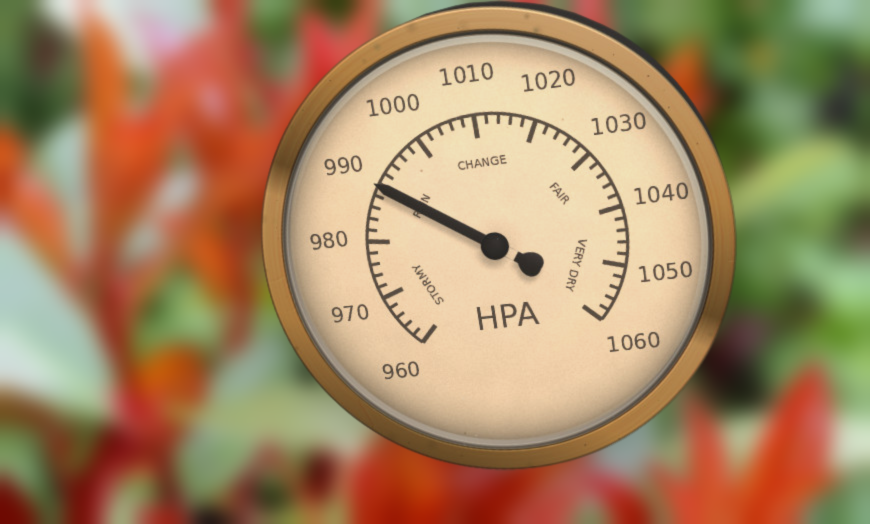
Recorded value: 990; hPa
